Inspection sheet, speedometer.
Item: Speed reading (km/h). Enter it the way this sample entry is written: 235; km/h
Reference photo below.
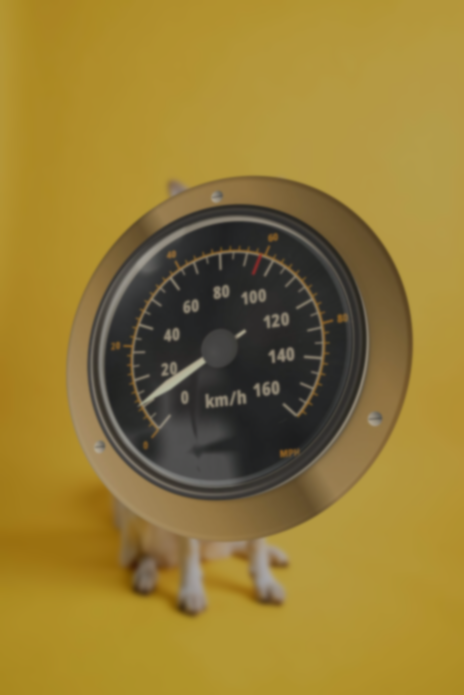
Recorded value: 10; km/h
